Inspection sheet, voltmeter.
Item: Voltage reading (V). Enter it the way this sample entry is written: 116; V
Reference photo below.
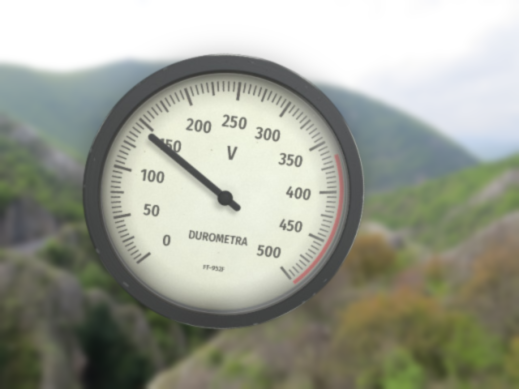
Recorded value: 145; V
